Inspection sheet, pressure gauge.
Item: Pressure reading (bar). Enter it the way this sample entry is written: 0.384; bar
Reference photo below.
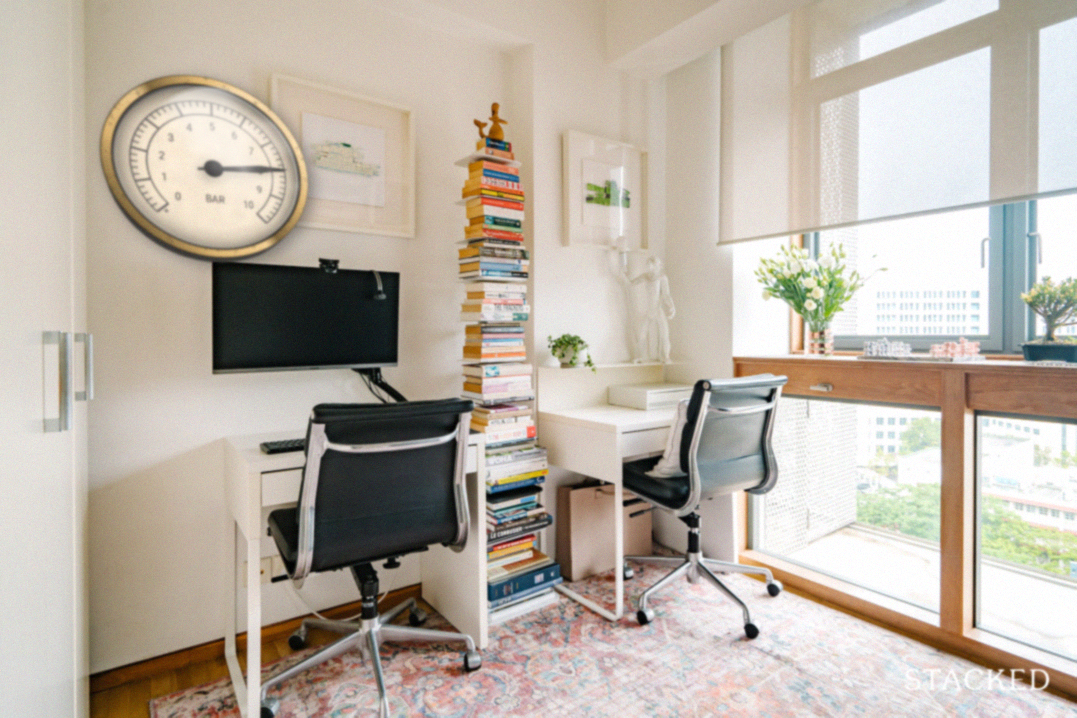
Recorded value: 8; bar
